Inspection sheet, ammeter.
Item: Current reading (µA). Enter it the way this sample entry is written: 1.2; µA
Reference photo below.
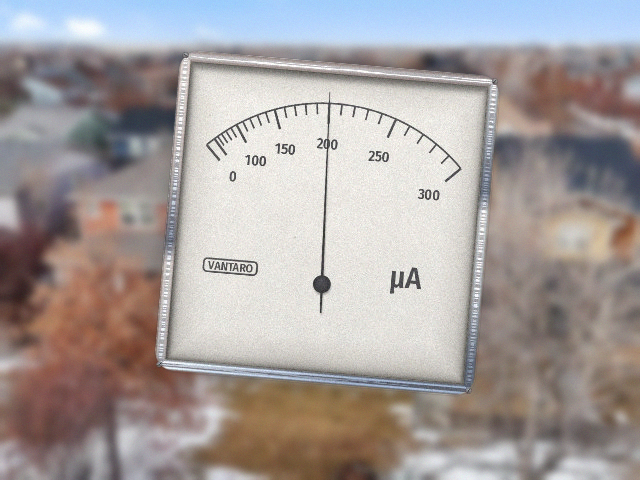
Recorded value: 200; µA
